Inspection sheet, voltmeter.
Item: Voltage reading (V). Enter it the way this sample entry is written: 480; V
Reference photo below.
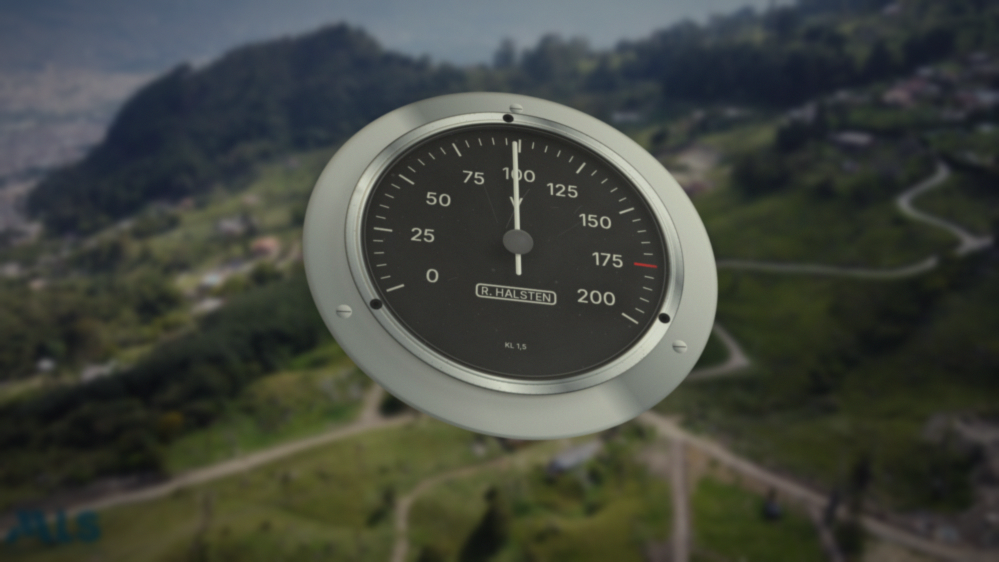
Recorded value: 97.5; V
